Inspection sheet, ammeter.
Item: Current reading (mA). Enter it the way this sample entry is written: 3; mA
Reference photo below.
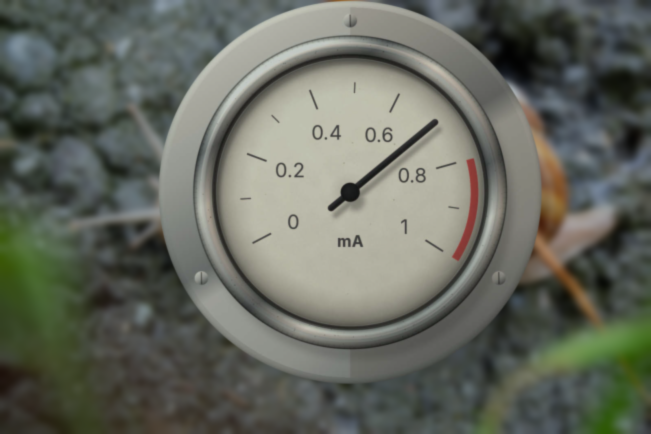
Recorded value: 0.7; mA
